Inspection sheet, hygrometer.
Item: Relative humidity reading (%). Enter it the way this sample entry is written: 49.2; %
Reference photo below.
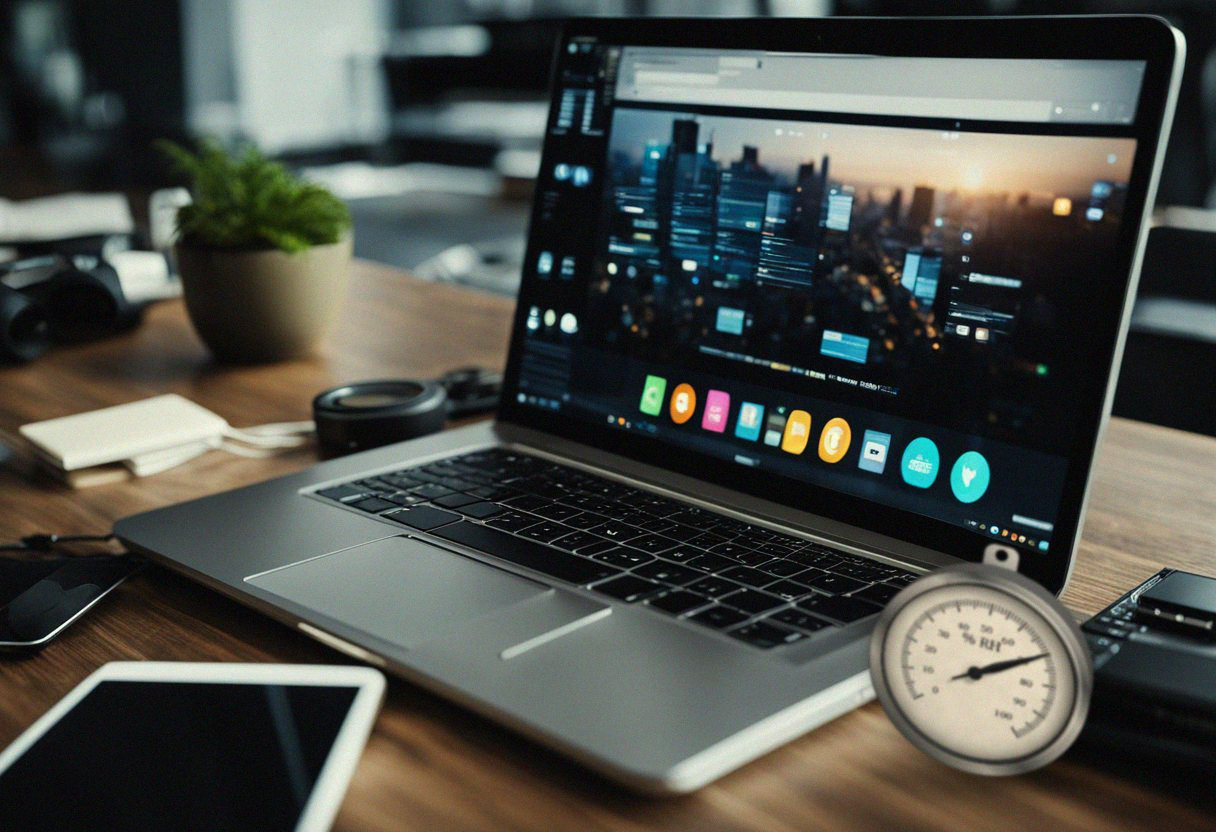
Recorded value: 70; %
